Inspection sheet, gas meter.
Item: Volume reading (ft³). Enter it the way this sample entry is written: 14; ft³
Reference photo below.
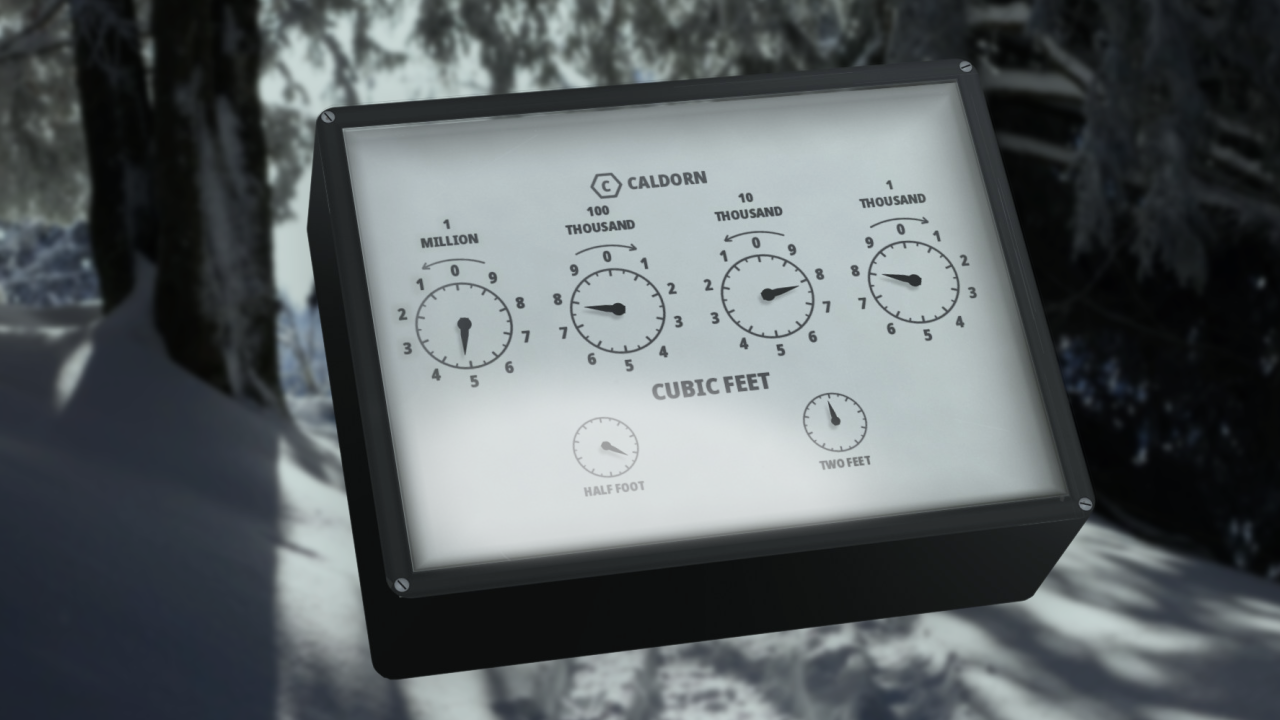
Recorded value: 477800; ft³
